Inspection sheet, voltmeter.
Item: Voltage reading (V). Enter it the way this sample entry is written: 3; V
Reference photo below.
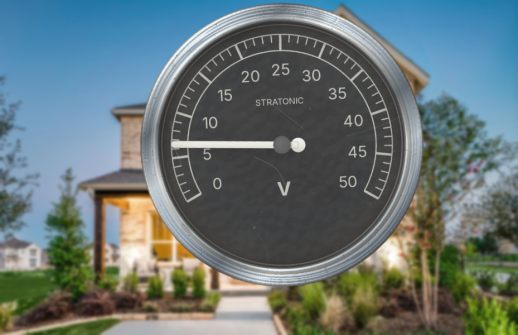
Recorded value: 6.5; V
